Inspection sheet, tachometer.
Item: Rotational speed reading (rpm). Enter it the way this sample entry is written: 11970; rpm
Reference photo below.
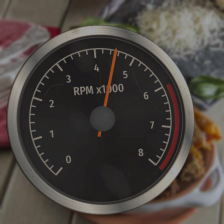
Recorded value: 4500; rpm
